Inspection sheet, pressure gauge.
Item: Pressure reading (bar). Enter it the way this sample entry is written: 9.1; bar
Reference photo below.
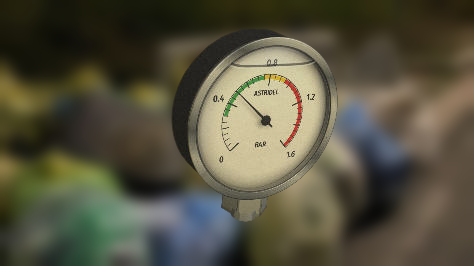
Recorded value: 0.5; bar
